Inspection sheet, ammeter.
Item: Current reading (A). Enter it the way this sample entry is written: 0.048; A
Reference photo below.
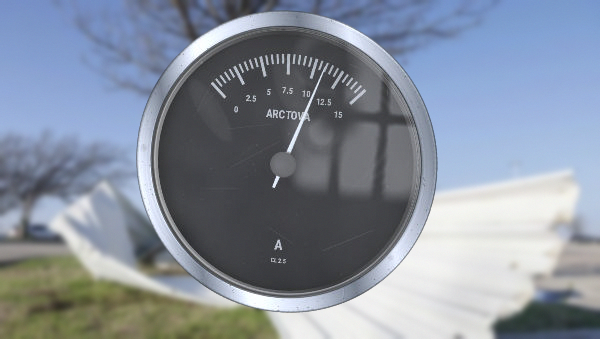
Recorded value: 11; A
